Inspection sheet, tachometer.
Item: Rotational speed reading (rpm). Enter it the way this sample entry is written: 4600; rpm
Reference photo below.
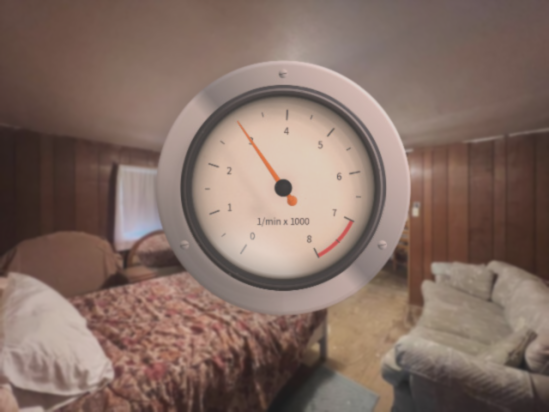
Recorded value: 3000; rpm
